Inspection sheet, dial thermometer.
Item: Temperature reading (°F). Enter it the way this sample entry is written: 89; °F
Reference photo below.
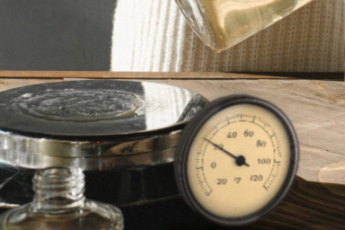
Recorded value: 20; °F
